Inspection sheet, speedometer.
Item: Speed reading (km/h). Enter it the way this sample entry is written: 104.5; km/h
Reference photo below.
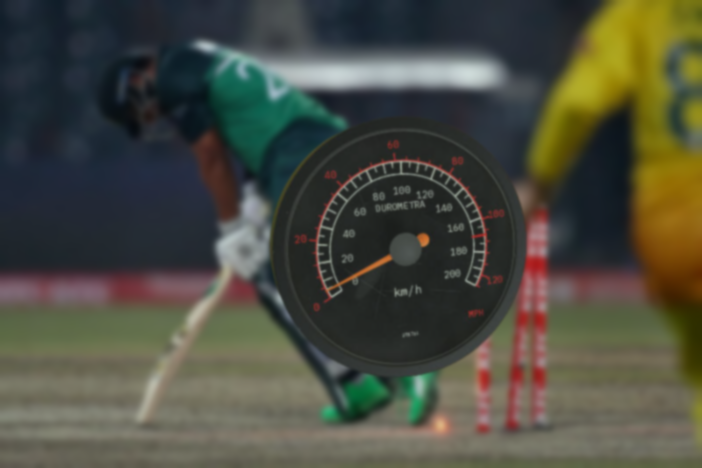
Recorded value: 5; km/h
